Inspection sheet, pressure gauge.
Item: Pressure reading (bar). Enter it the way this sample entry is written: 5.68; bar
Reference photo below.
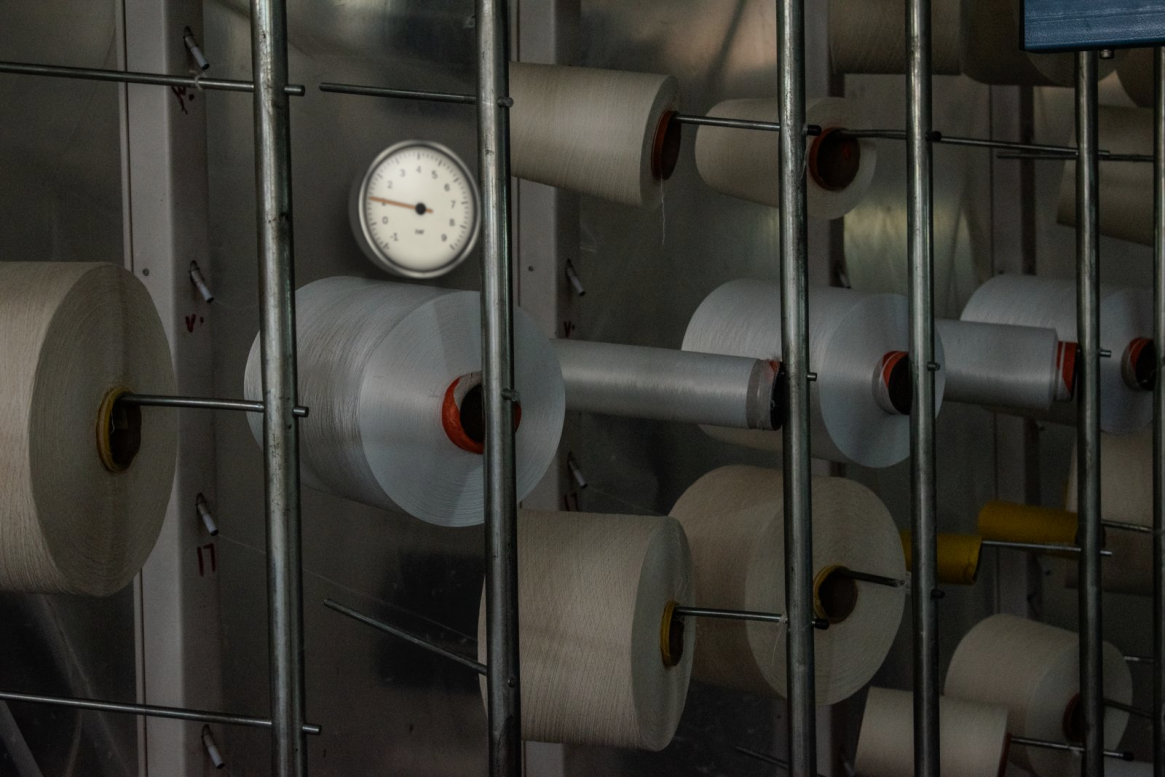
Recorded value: 1; bar
